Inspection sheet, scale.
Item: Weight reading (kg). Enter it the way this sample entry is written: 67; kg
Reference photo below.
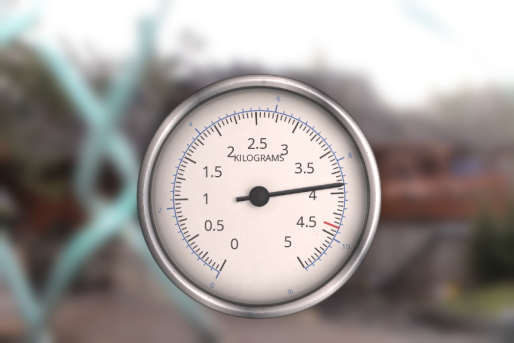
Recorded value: 3.9; kg
